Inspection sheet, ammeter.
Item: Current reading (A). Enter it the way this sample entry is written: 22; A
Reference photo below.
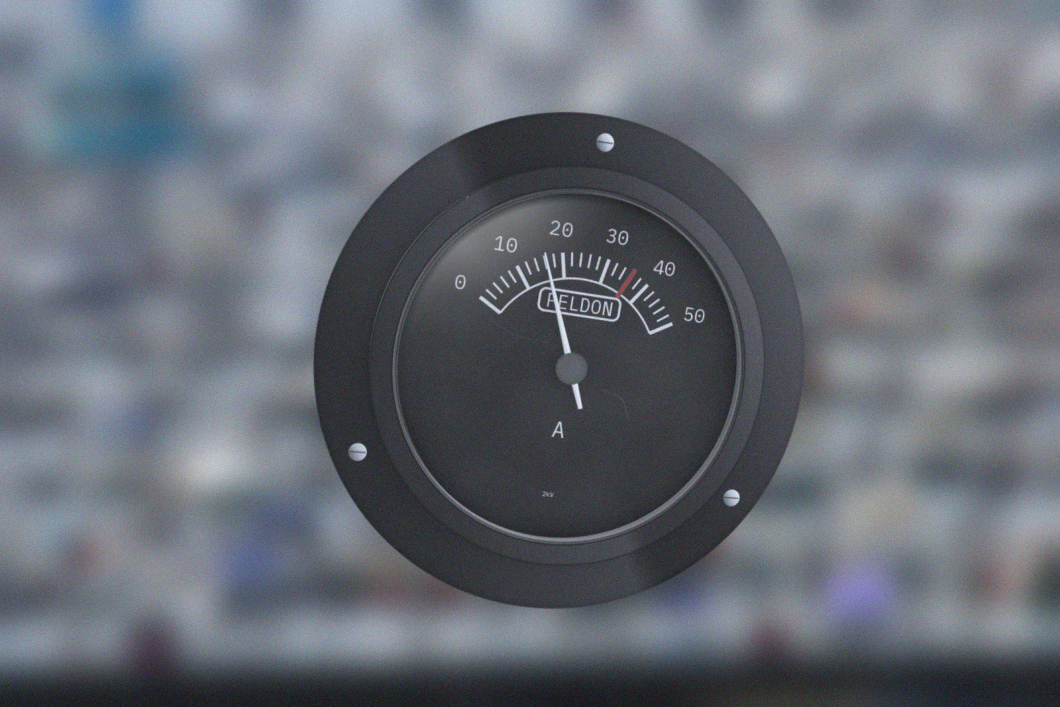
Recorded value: 16; A
